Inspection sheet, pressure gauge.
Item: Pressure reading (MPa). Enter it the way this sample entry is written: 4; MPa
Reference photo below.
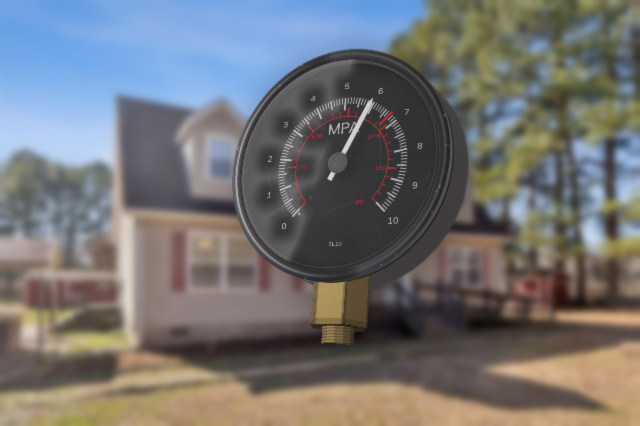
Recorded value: 6; MPa
